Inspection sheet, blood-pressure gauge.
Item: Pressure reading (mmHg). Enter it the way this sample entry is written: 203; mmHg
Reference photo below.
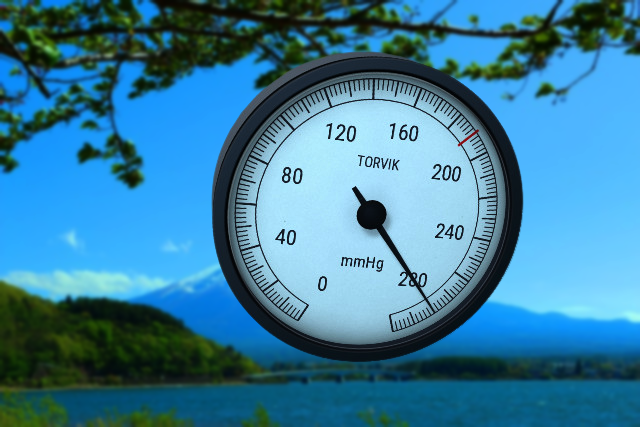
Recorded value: 280; mmHg
